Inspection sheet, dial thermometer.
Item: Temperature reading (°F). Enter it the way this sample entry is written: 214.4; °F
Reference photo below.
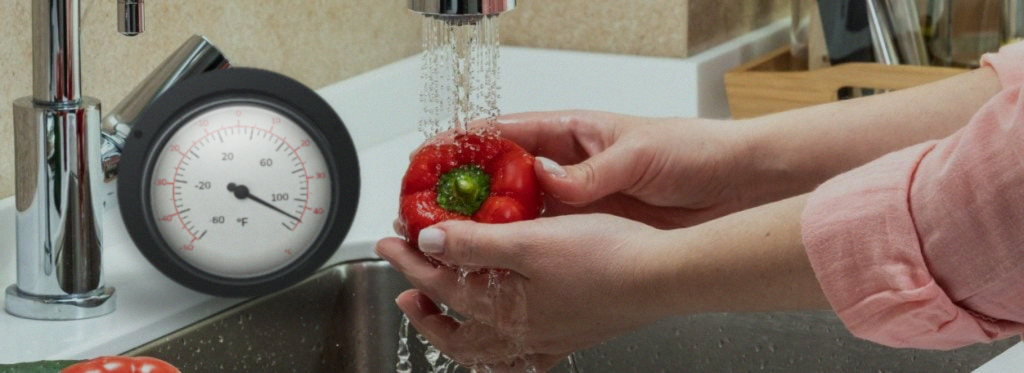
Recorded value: 112; °F
